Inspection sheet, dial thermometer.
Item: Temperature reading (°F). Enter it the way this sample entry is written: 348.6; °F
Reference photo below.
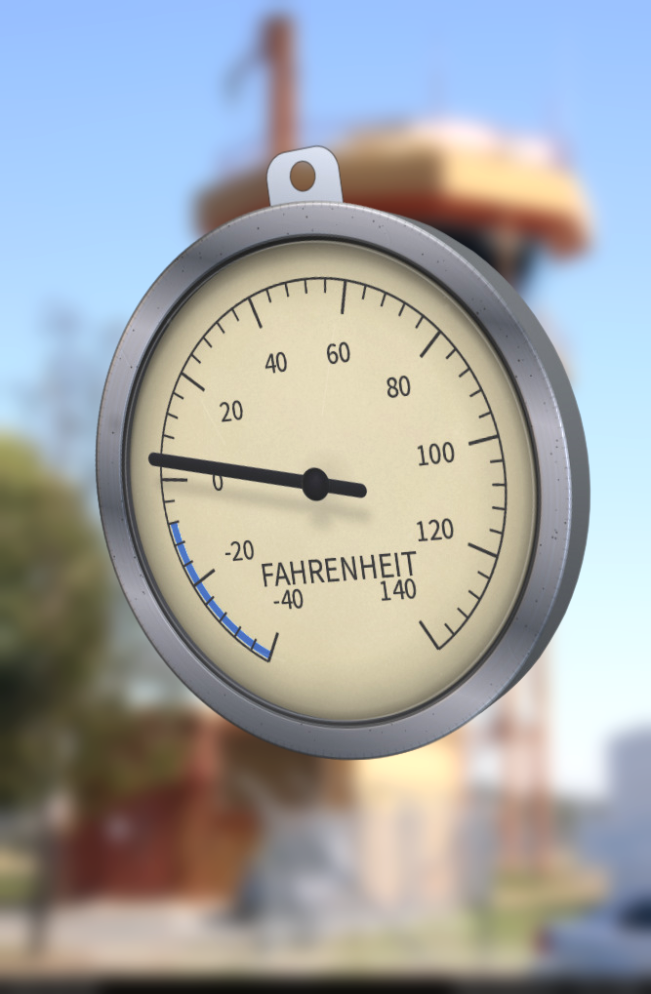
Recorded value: 4; °F
